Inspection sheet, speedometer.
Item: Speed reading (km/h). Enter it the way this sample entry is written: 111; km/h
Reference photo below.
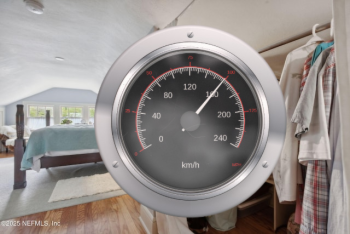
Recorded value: 160; km/h
